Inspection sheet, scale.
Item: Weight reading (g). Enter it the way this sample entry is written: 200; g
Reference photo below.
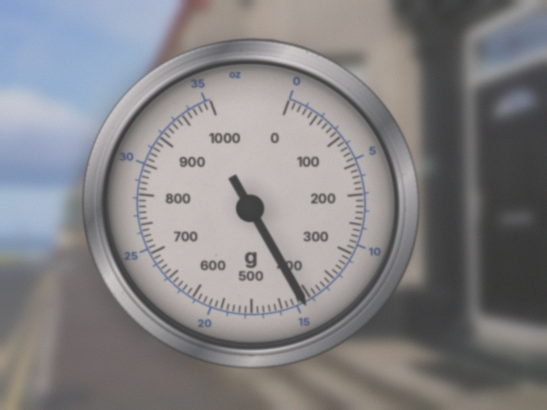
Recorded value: 410; g
